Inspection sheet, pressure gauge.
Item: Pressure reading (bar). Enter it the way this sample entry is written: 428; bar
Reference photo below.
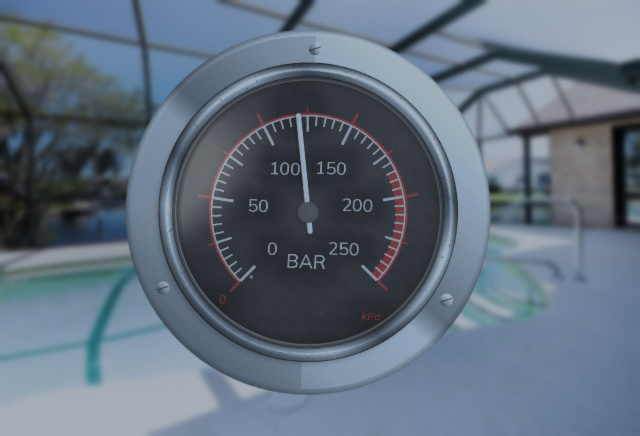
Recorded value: 120; bar
